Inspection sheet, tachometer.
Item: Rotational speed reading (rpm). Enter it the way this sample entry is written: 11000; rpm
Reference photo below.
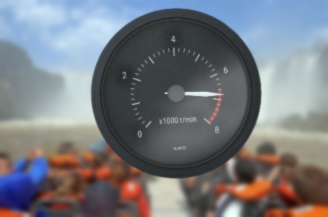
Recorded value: 6800; rpm
